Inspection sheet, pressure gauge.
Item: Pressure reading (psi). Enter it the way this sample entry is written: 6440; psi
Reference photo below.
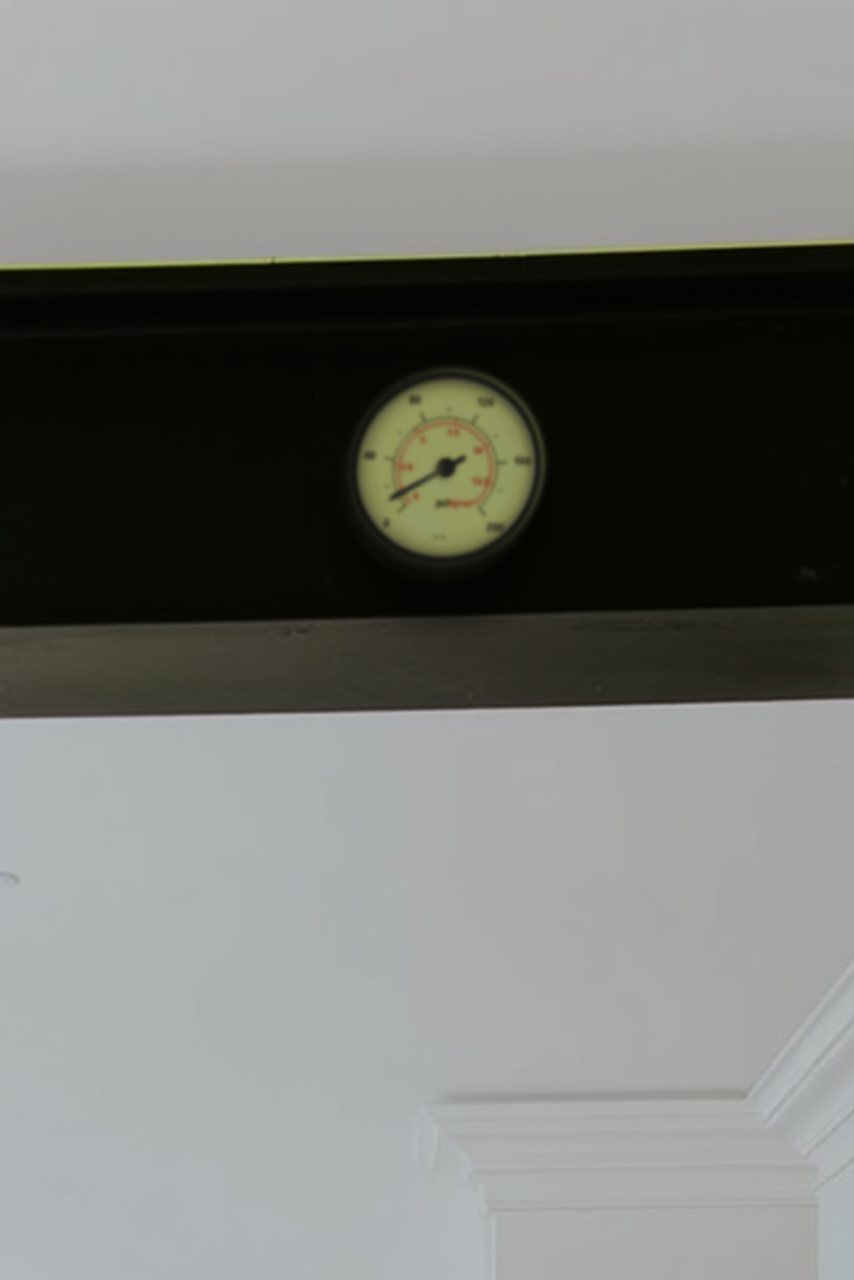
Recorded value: 10; psi
